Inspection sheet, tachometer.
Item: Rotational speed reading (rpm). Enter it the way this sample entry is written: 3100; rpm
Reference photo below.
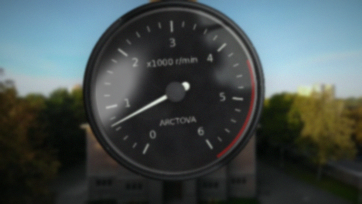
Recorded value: 700; rpm
